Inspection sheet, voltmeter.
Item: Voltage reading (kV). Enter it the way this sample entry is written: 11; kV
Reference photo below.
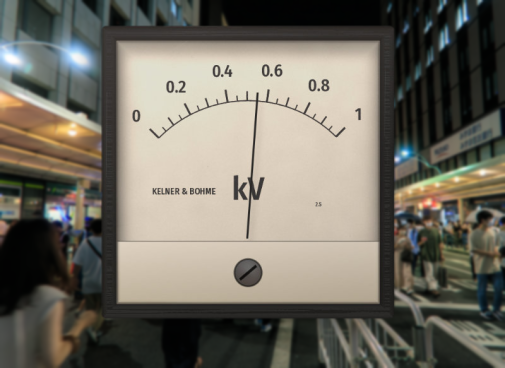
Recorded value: 0.55; kV
